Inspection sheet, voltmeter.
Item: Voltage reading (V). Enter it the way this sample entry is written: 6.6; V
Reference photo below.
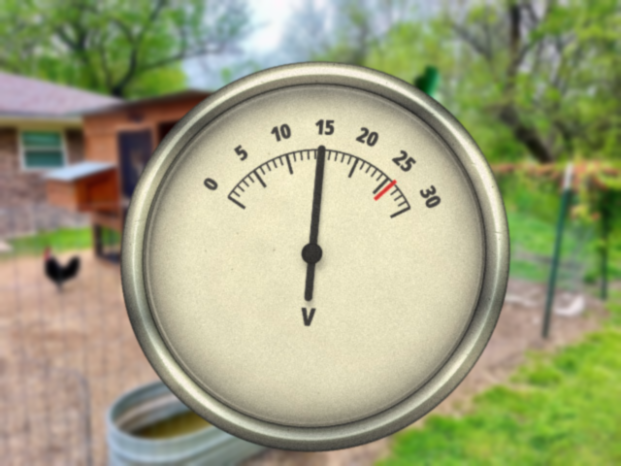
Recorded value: 15; V
